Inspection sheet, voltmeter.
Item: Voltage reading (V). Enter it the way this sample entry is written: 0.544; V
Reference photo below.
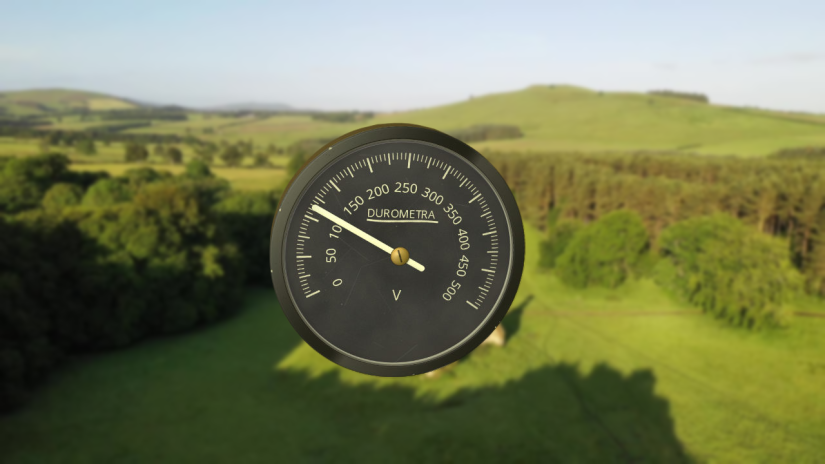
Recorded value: 115; V
